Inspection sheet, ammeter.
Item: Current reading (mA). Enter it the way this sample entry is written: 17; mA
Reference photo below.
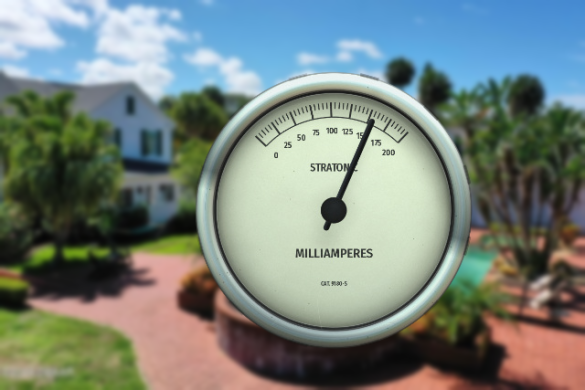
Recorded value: 155; mA
